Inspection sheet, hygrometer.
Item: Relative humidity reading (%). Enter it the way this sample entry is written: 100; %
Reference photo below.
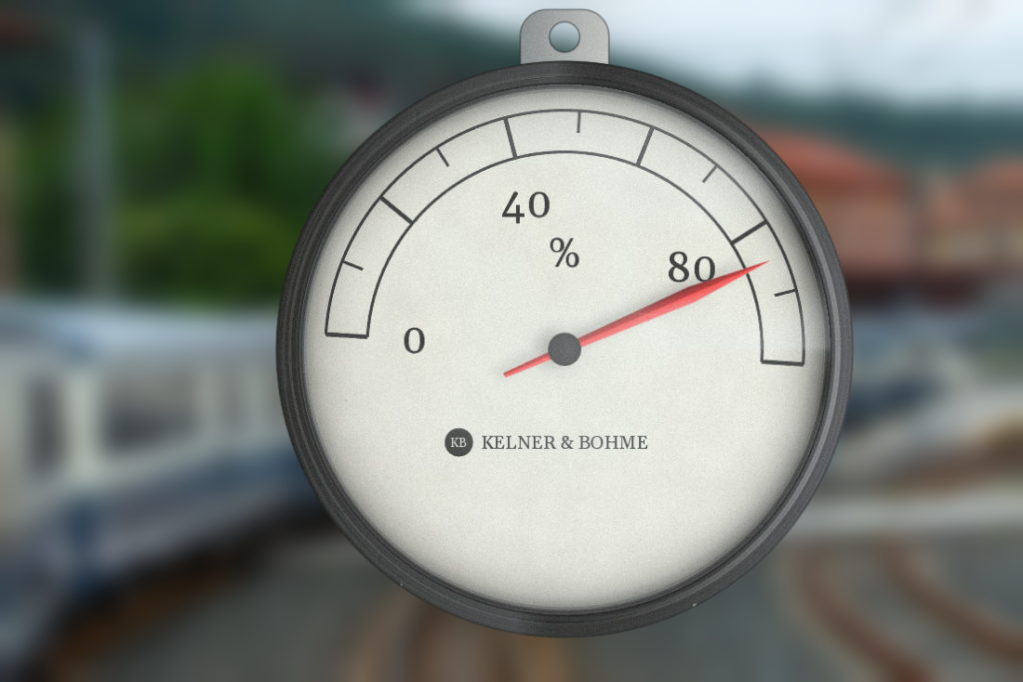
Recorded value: 85; %
